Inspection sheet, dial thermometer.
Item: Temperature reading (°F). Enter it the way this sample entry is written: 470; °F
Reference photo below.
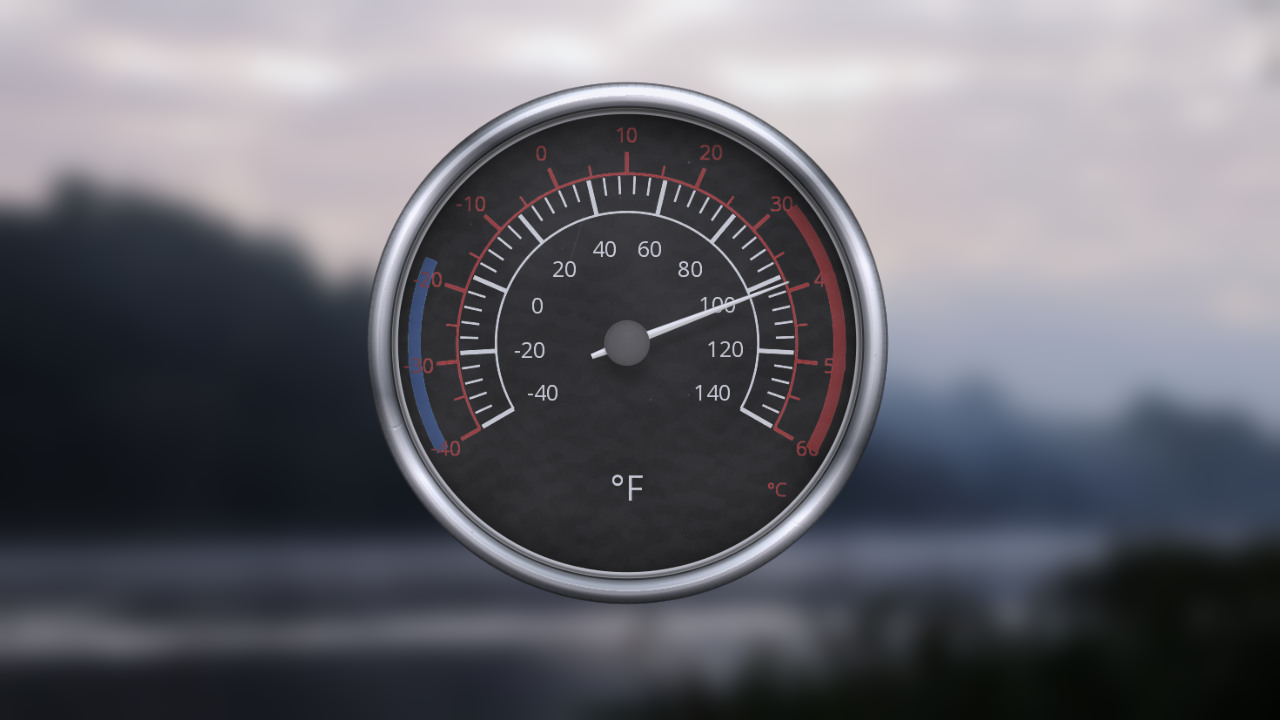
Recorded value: 102; °F
